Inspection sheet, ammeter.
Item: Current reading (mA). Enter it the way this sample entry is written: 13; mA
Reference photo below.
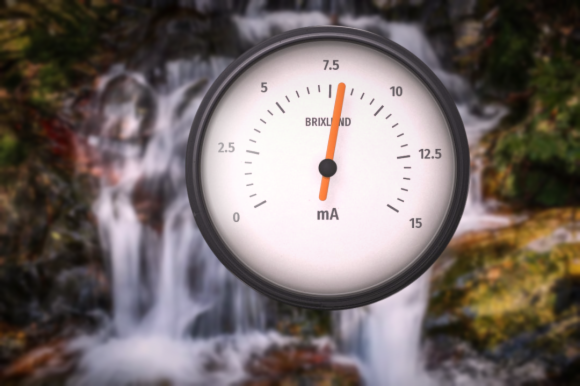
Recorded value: 8; mA
